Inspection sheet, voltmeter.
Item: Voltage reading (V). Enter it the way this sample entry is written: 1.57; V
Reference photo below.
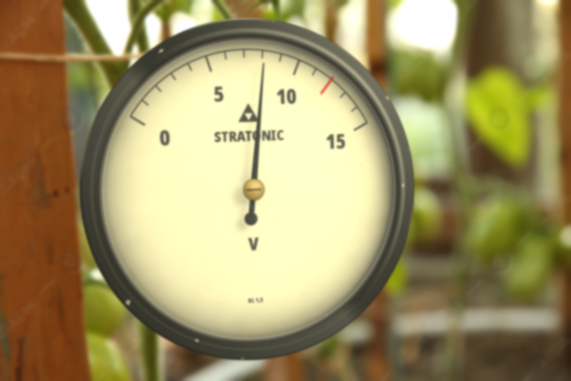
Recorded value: 8; V
